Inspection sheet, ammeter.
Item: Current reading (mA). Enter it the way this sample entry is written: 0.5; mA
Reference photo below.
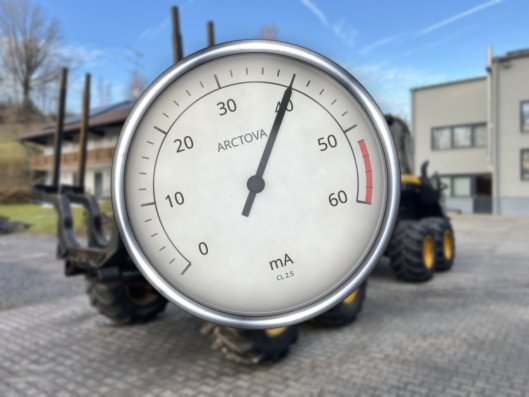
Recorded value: 40; mA
